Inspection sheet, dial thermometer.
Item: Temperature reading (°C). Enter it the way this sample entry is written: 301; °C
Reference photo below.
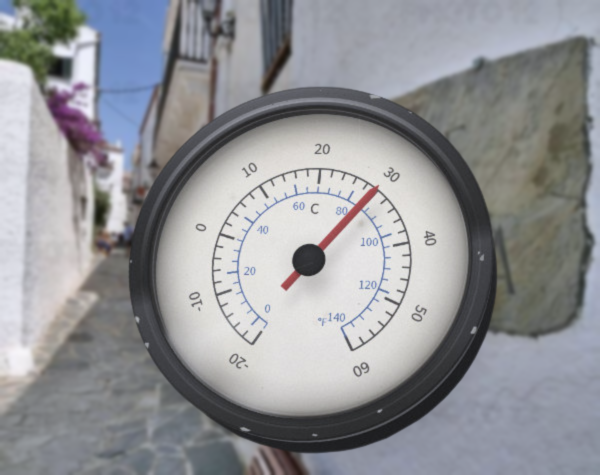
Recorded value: 30; °C
